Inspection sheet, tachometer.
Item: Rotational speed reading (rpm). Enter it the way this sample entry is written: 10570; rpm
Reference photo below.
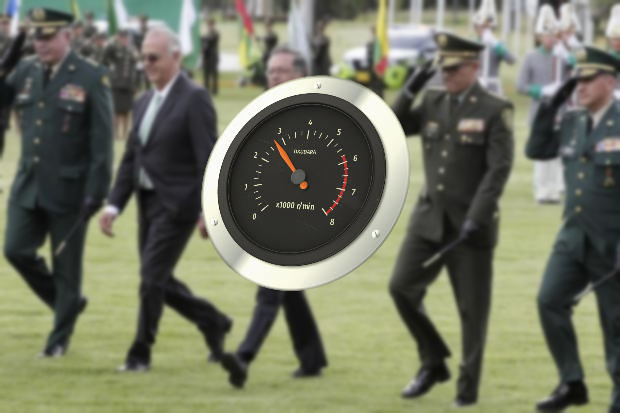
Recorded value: 2750; rpm
